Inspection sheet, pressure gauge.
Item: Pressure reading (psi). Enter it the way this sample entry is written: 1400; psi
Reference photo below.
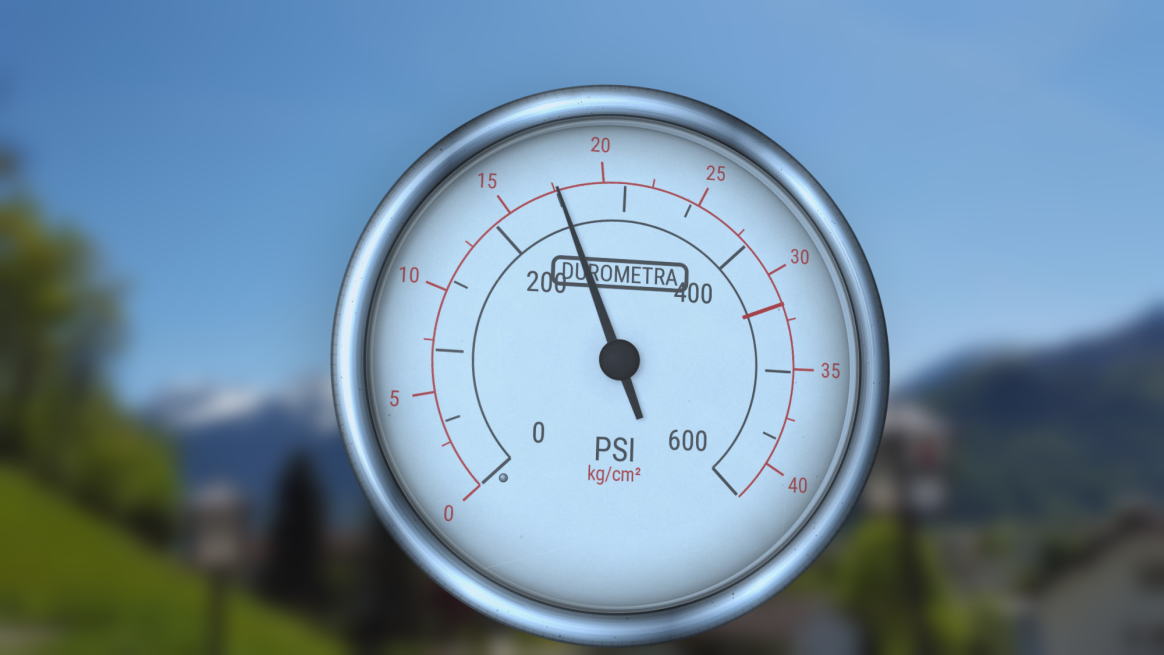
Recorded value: 250; psi
